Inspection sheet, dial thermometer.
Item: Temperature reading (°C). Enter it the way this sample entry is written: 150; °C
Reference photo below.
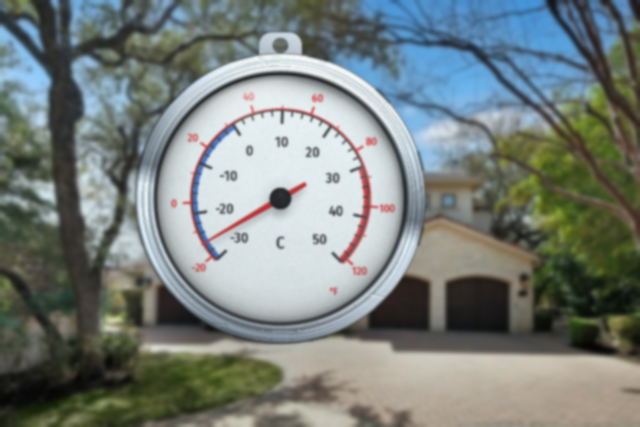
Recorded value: -26; °C
